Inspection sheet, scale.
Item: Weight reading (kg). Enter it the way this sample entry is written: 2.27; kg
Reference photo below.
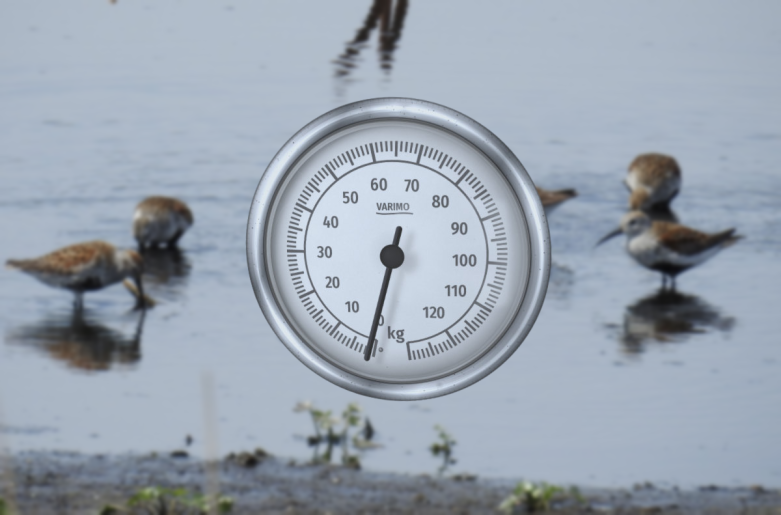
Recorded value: 1; kg
